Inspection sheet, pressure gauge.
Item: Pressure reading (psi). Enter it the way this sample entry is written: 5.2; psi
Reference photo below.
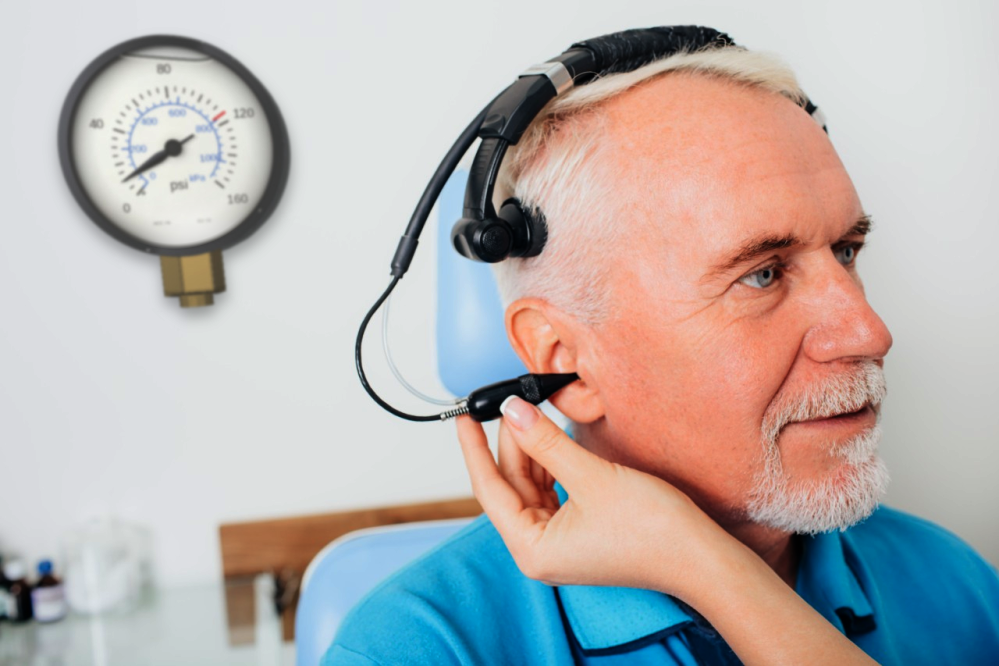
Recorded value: 10; psi
